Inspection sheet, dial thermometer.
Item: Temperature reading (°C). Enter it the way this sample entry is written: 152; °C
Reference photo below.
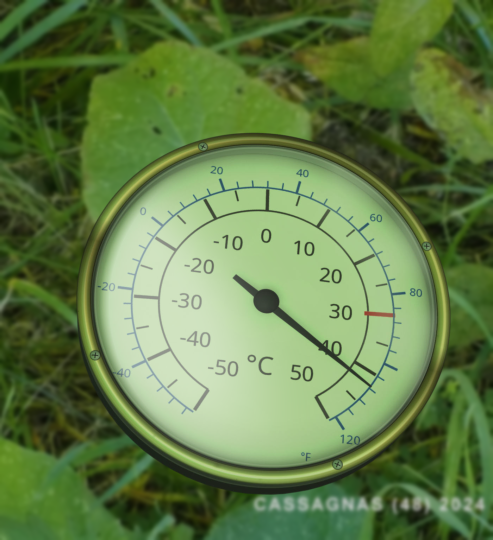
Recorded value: 42.5; °C
